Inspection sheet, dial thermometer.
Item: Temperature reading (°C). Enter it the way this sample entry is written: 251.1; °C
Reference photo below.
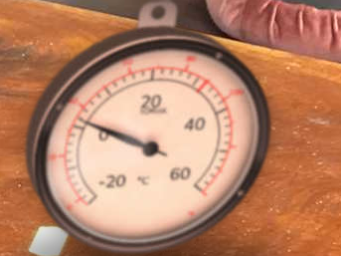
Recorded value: 2; °C
